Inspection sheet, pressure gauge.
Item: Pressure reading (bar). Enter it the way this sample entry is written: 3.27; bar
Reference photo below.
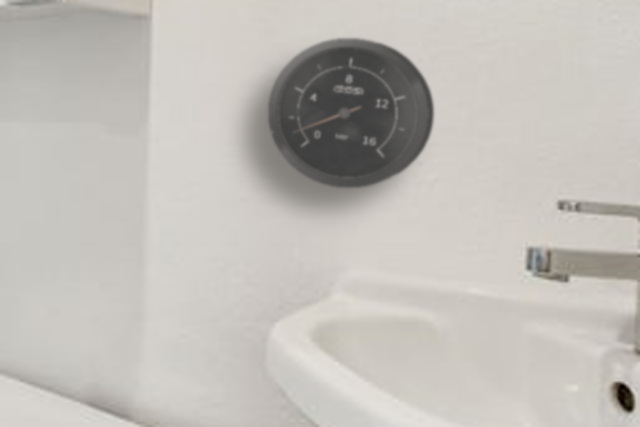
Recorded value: 1; bar
